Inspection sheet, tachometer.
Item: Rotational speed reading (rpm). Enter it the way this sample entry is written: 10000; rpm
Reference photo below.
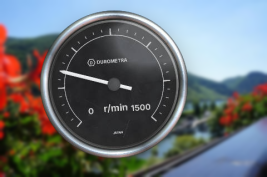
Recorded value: 350; rpm
